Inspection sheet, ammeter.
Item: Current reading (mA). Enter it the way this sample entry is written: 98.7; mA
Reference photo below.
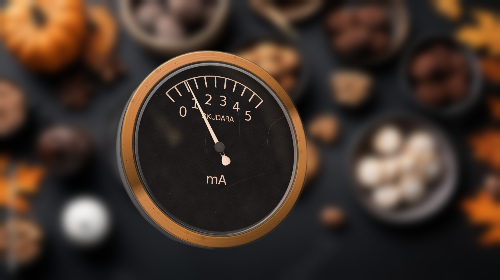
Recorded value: 1; mA
